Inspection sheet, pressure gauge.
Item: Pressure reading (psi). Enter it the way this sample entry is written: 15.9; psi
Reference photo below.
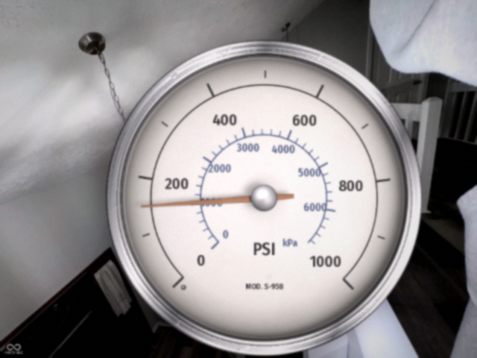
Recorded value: 150; psi
